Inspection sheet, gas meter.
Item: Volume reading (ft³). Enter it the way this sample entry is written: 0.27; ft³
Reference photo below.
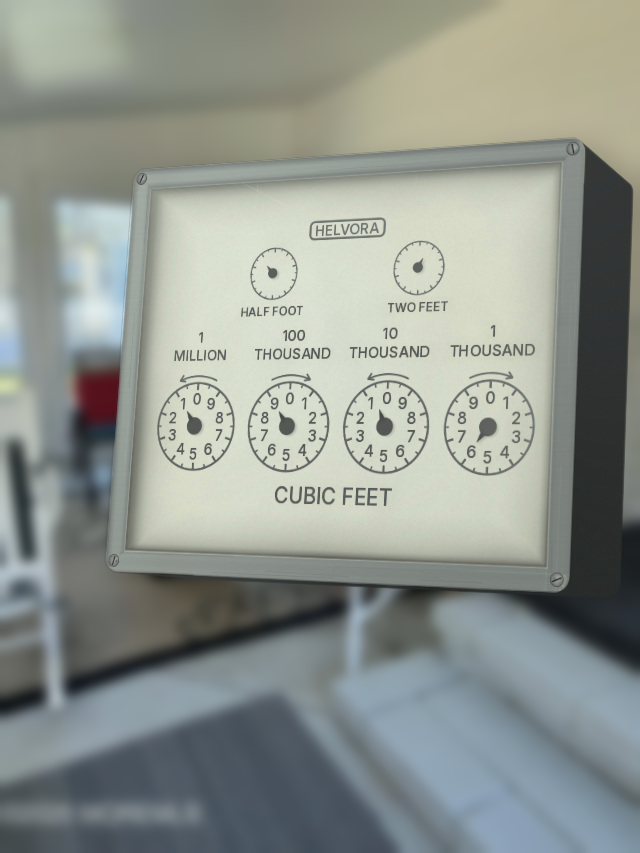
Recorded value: 90600; ft³
